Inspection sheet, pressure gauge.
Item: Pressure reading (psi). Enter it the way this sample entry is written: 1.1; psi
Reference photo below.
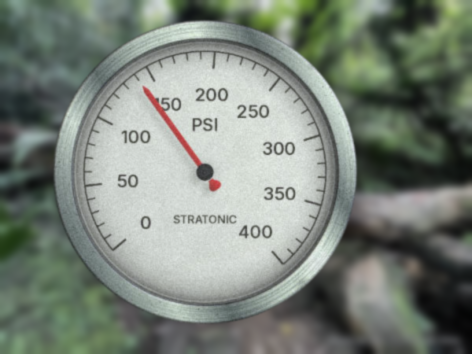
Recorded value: 140; psi
